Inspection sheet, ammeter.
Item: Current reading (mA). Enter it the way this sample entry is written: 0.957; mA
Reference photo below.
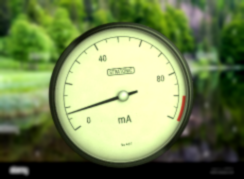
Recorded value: 7.5; mA
